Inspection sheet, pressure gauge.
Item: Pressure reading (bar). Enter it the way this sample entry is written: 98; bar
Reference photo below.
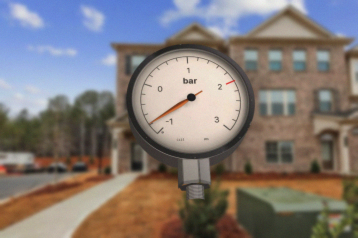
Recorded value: -0.8; bar
